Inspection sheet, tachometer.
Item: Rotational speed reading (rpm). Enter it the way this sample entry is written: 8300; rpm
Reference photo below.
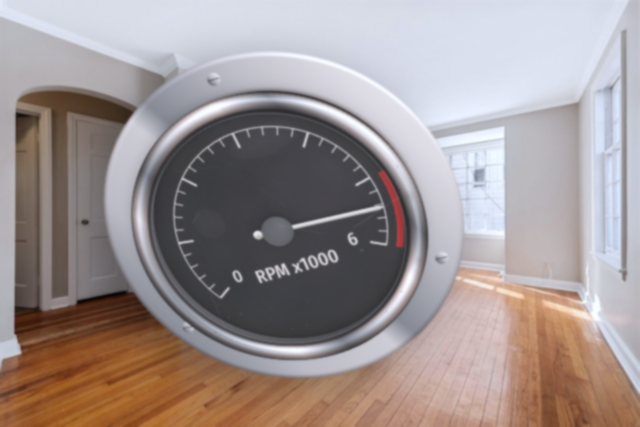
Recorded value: 5400; rpm
